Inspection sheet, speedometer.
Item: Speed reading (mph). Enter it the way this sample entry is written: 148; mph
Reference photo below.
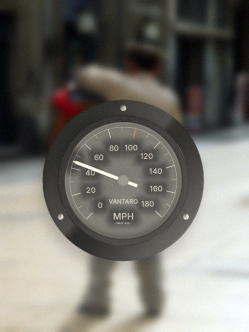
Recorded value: 45; mph
